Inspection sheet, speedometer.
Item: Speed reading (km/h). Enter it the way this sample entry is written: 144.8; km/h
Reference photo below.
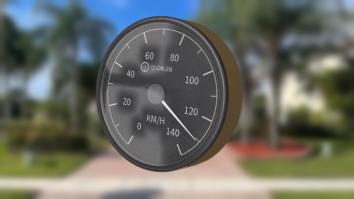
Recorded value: 130; km/h
